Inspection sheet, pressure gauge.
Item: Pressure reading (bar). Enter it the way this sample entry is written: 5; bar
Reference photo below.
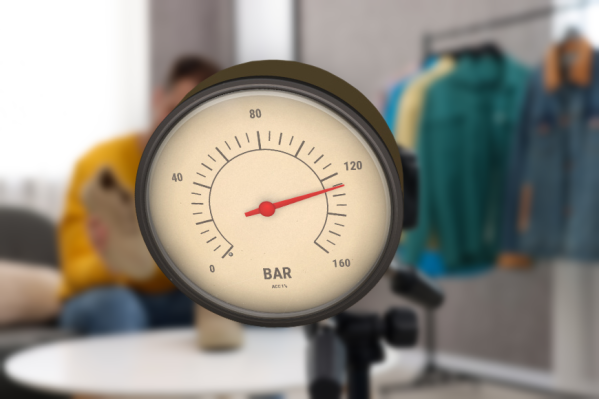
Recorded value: 125; bar
